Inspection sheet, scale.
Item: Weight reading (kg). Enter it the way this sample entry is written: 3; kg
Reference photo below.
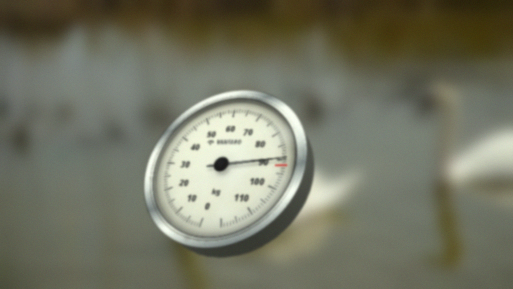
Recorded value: 90; kg
